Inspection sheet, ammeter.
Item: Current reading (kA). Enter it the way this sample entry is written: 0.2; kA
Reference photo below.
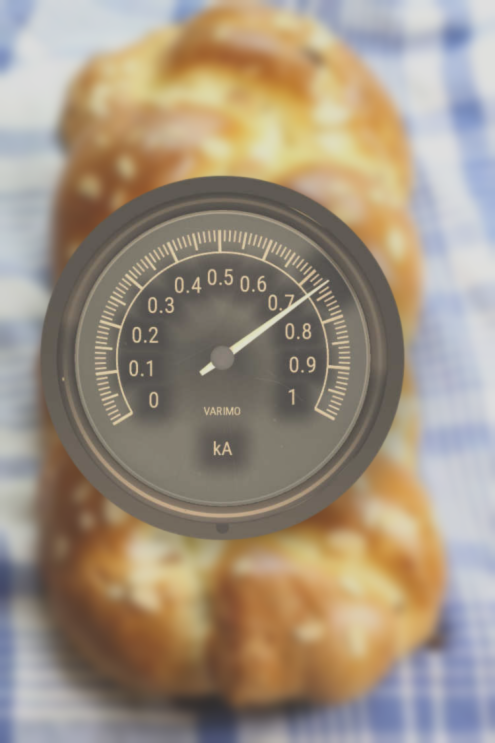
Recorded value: 0.73; kA
